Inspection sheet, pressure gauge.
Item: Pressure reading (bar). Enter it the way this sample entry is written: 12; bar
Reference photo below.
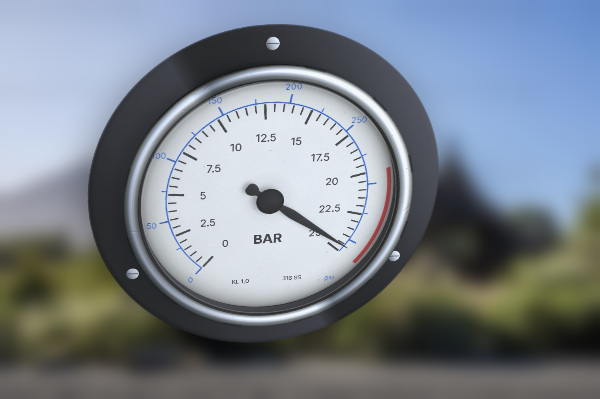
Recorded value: 24.5; bar
